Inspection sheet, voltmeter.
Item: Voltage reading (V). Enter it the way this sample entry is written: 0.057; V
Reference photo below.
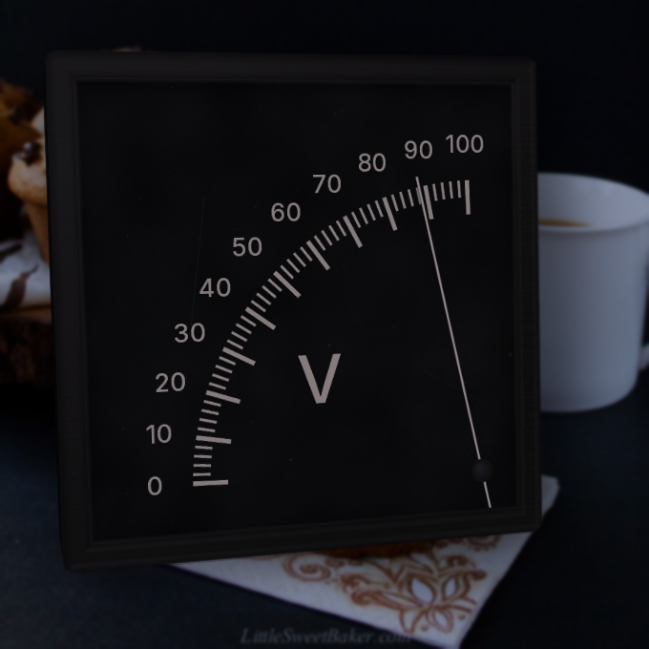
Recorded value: 88; V
